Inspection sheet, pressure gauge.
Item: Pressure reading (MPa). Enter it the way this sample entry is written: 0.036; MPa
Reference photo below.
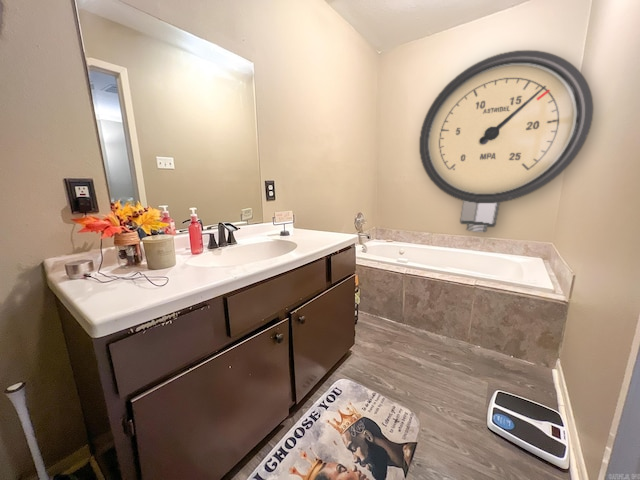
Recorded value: 16.5; MPa
